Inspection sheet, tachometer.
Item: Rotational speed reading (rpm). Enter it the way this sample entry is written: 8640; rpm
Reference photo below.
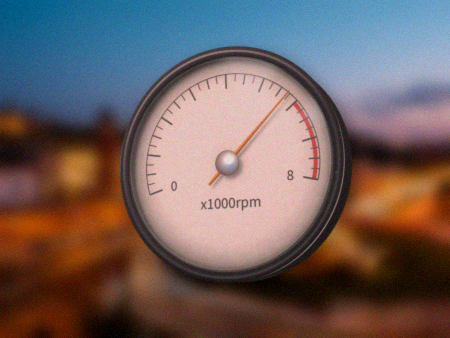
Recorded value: 5750; rpm
